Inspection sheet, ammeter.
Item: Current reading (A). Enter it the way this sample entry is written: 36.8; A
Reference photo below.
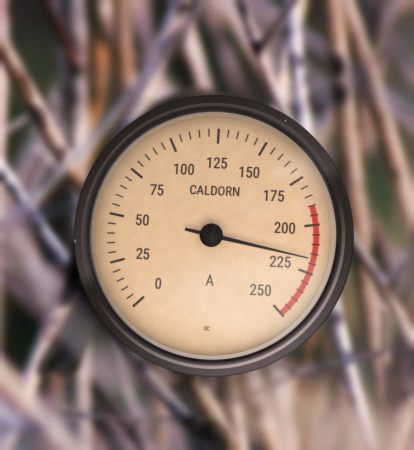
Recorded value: 217.5; A
